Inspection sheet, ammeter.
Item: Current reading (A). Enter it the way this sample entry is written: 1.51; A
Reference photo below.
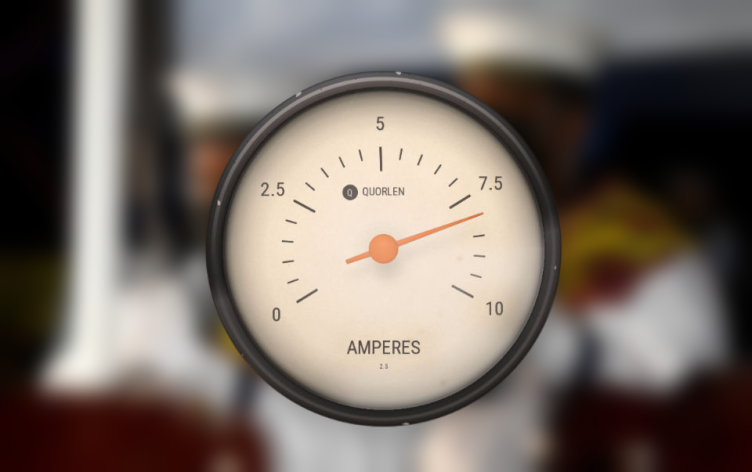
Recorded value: 8; A
